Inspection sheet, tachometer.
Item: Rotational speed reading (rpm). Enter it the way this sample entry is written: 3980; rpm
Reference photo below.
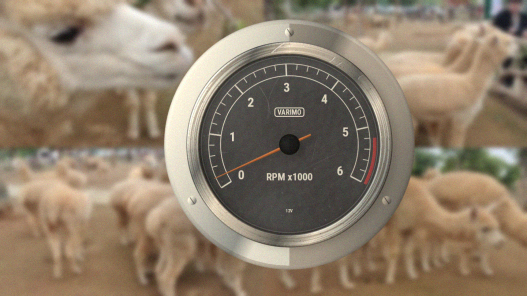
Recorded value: 200; rpm
